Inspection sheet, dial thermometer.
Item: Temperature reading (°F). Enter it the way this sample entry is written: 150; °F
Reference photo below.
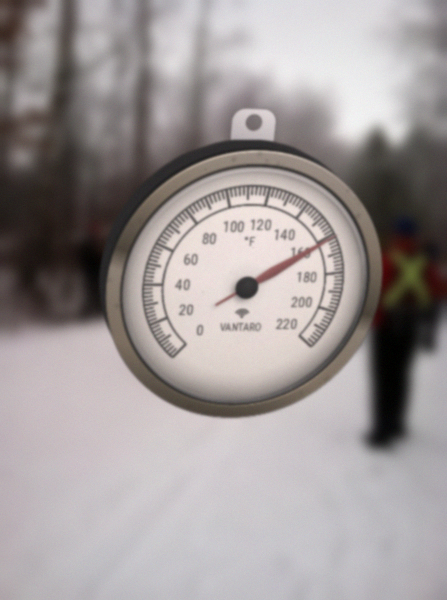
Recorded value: 160; °F
